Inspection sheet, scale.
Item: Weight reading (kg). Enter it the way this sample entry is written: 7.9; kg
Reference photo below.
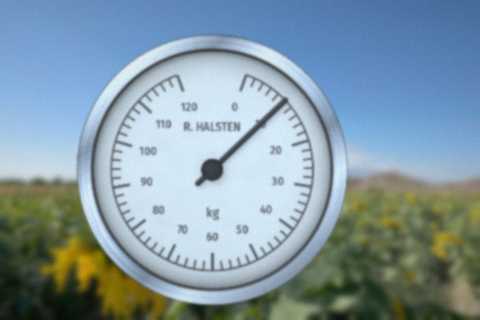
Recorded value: 10; kg
